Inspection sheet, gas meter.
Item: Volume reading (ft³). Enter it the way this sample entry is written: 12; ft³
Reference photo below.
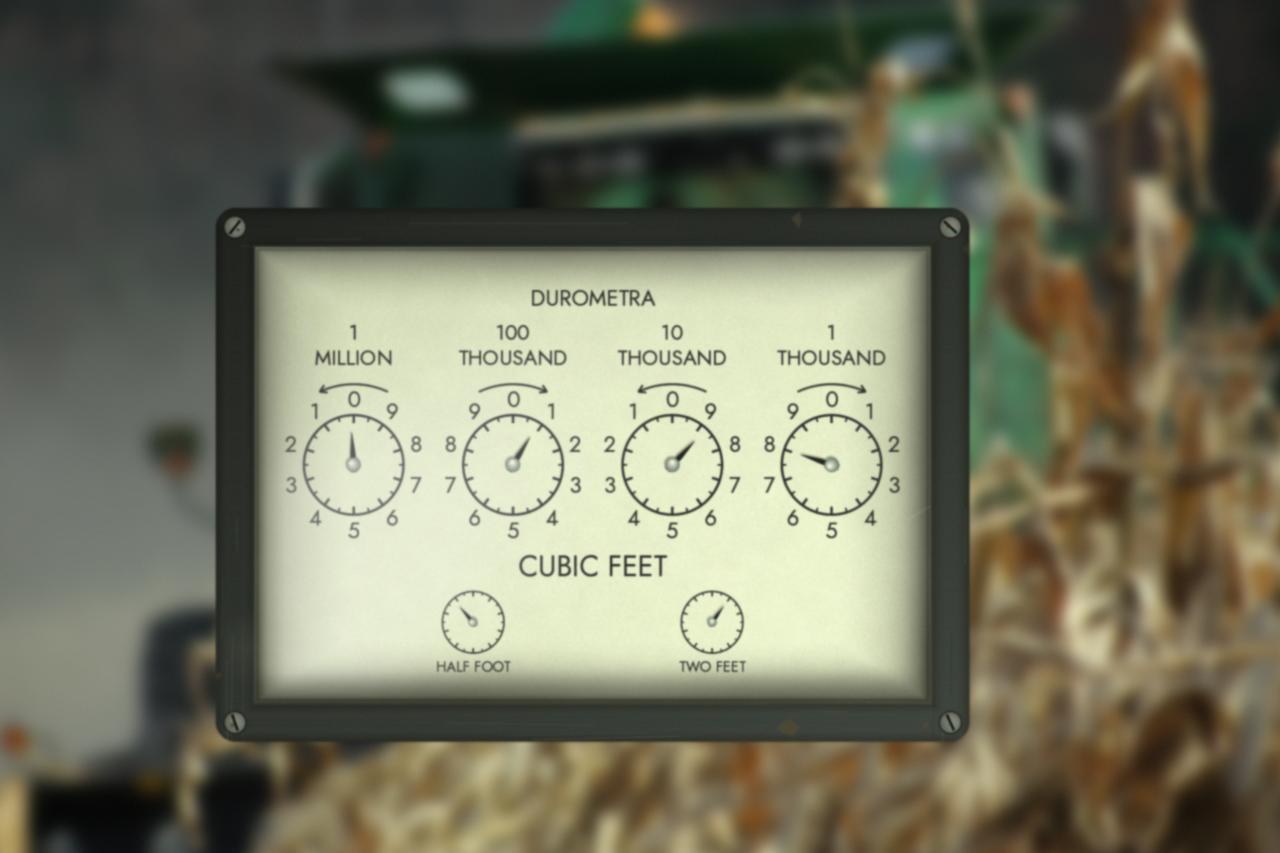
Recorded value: 8800; ft³
